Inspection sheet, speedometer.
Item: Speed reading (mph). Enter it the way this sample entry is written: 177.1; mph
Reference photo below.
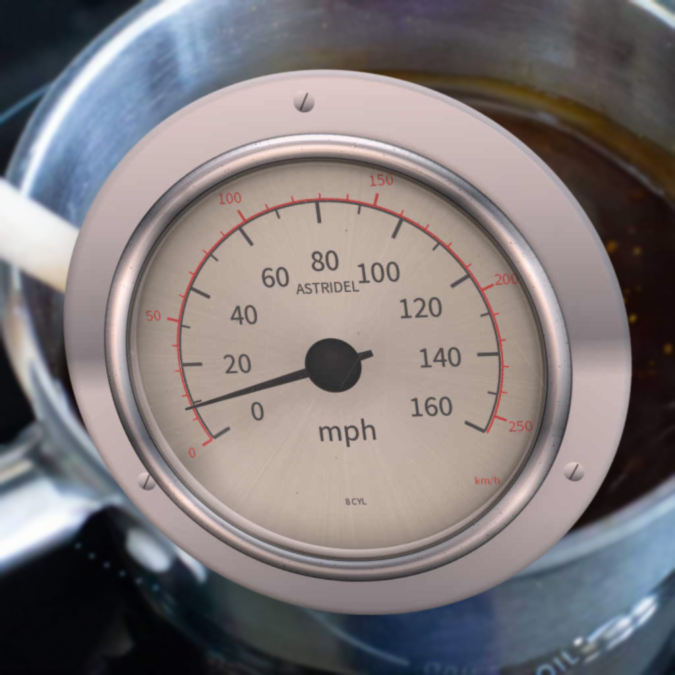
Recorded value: 10; mph
